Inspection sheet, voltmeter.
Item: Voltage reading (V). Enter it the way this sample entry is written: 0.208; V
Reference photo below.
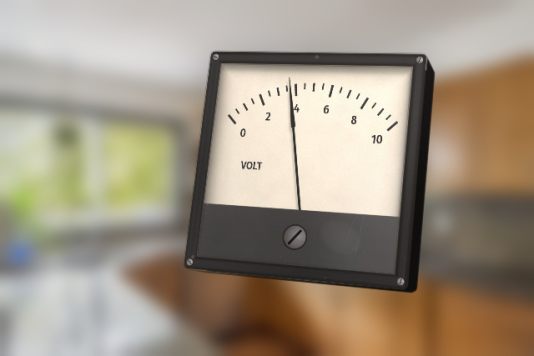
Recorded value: 3.75; V
